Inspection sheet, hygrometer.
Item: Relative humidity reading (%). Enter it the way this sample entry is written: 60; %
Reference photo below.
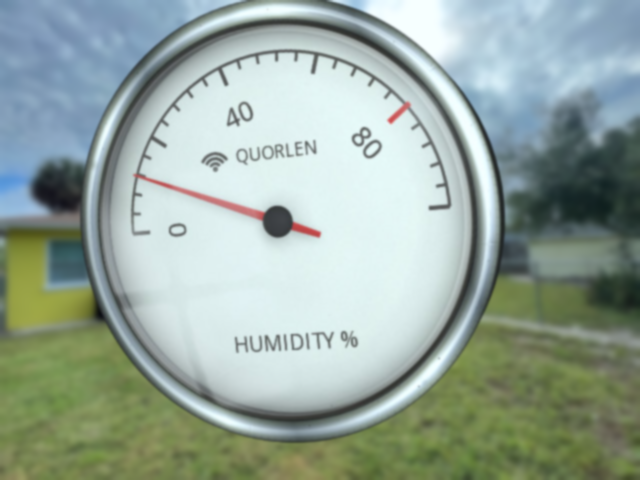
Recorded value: 12; %
